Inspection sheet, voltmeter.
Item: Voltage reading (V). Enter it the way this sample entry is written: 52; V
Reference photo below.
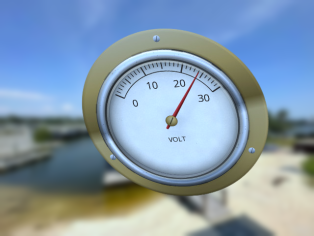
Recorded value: 24; V
